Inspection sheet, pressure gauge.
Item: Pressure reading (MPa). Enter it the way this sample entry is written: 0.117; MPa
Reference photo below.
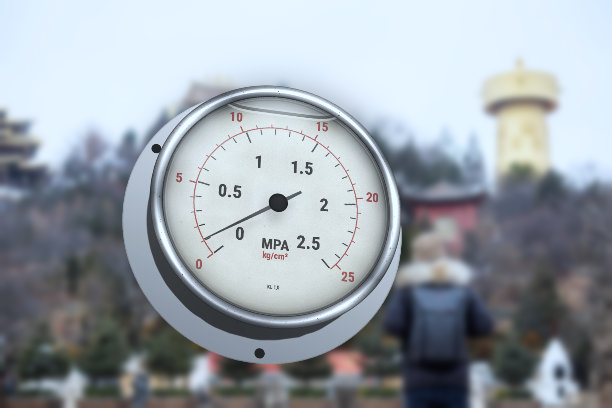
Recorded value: 0.1; MPa
